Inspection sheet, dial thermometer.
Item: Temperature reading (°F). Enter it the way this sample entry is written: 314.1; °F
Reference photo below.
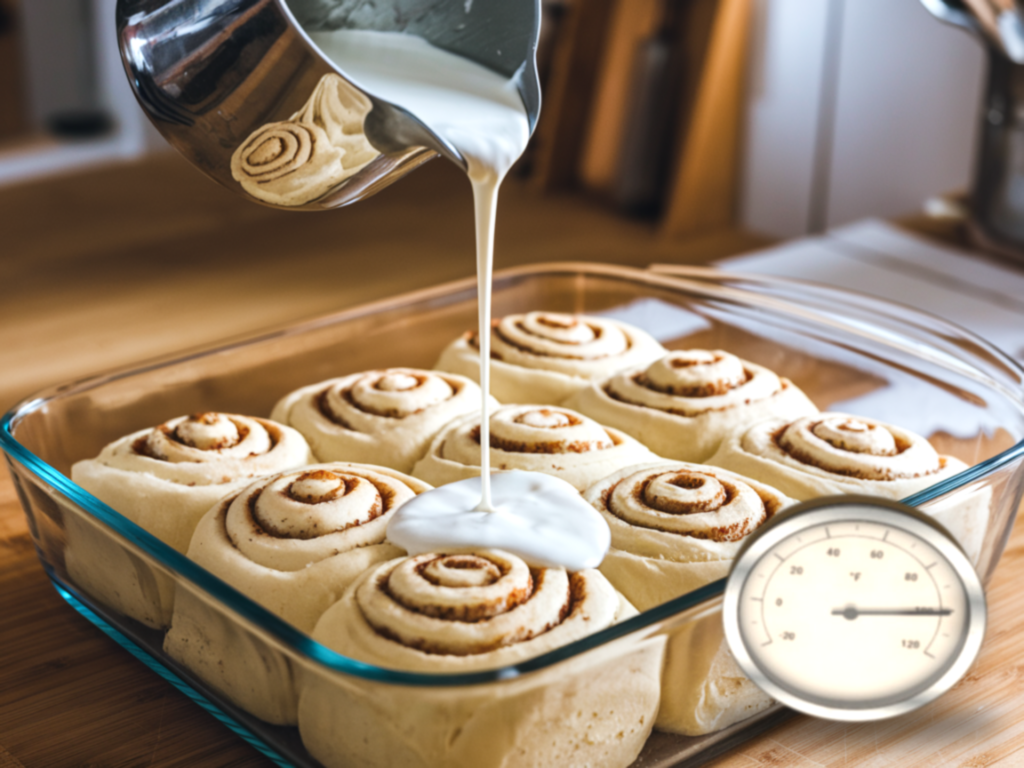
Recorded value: 100; °F
